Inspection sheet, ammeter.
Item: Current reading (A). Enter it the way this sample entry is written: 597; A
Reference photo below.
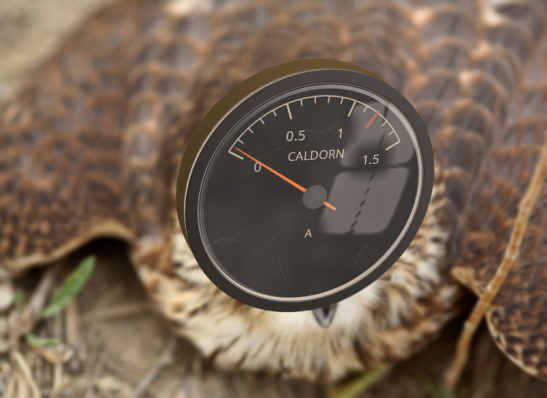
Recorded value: 0.05; A
